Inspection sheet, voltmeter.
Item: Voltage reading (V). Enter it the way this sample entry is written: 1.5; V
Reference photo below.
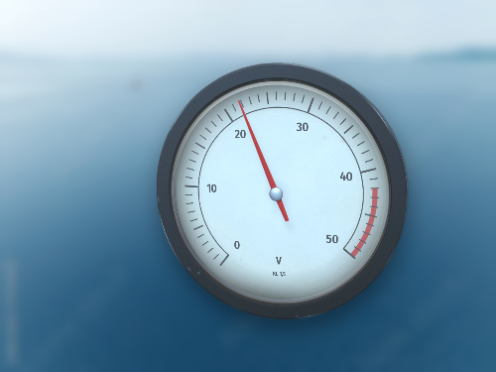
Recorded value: 22; V
